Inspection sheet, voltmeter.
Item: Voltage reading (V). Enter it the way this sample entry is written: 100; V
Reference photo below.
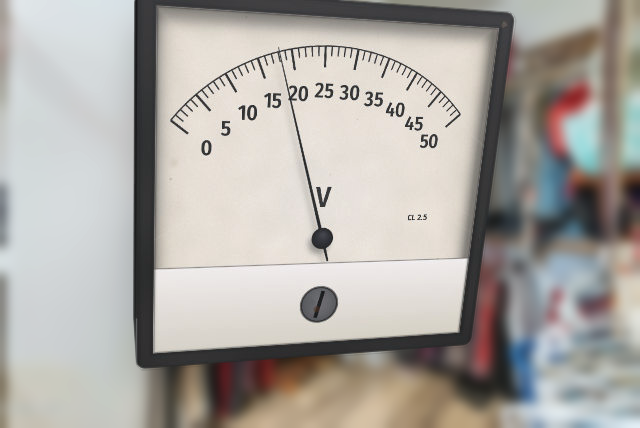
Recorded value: 18; V
